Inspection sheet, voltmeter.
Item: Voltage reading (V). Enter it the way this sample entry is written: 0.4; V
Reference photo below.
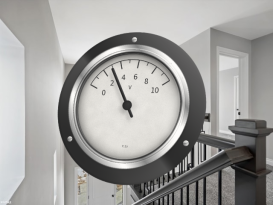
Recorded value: 3; V
